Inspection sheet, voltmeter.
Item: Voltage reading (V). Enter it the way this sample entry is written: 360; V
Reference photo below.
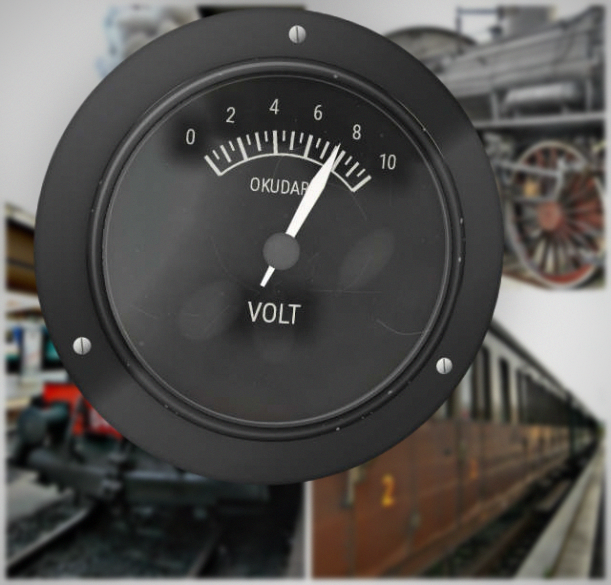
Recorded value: 7.5; V
